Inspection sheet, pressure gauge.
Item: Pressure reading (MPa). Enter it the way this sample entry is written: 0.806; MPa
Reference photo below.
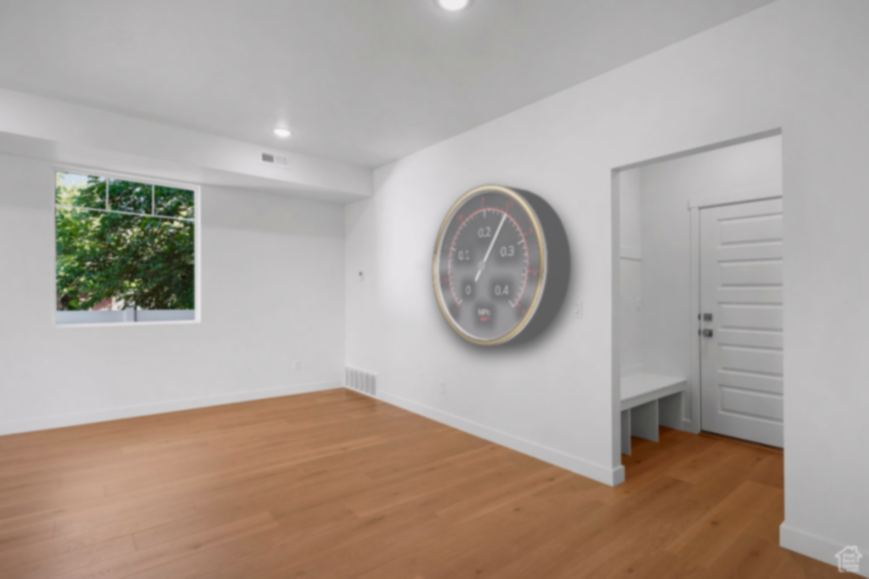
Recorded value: 0.25; MPa
